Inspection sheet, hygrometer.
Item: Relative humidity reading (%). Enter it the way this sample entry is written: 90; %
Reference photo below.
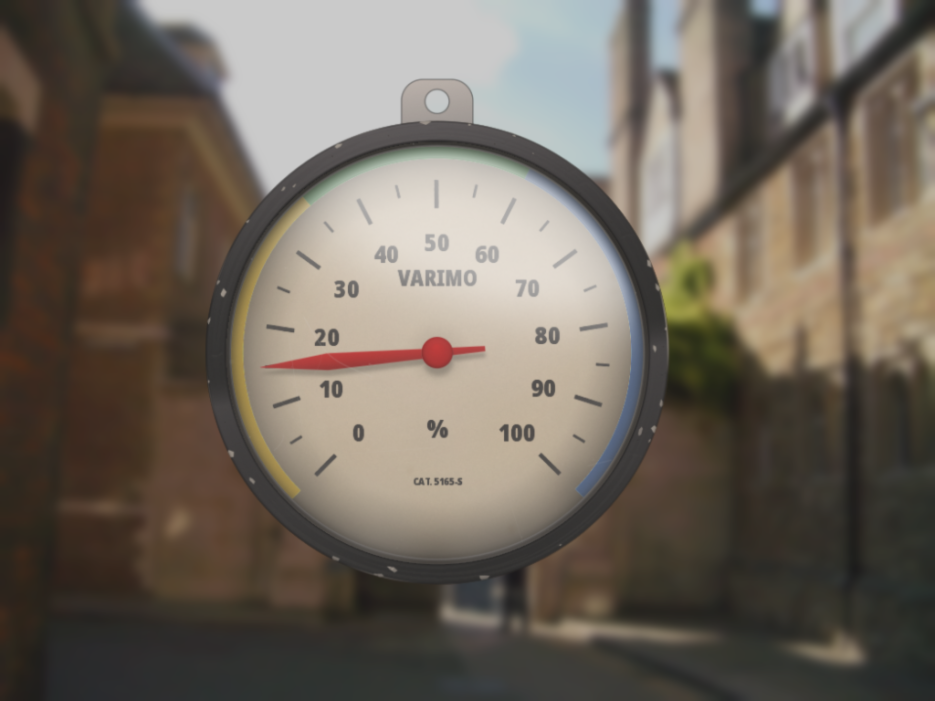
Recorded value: 15; %
